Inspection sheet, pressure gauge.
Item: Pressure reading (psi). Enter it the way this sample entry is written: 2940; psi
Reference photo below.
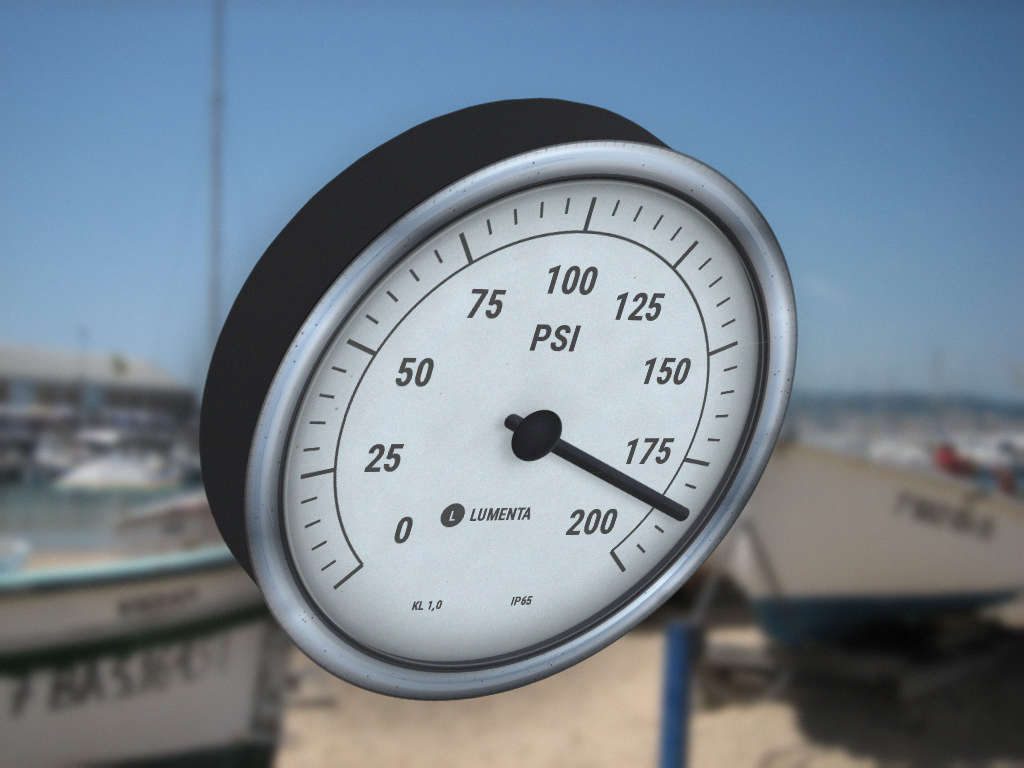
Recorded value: 185; psi
